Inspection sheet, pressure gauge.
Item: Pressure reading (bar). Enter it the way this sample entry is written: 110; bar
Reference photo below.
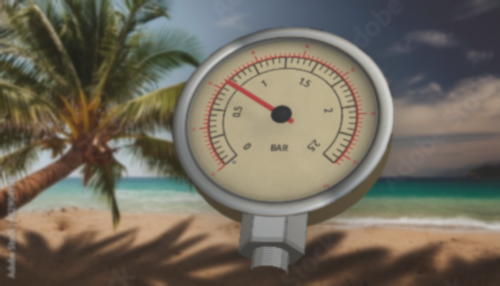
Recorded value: 0.75; bar
